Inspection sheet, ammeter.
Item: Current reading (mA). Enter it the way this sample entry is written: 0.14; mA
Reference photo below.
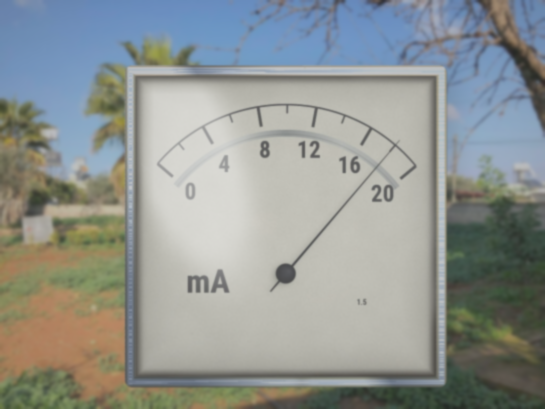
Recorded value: 18; mA
